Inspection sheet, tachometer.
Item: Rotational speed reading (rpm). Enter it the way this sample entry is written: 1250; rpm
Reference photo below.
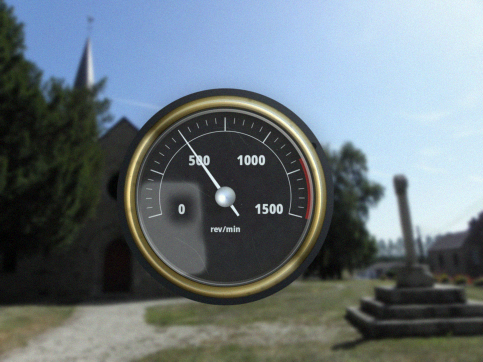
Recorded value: 500; rpm
